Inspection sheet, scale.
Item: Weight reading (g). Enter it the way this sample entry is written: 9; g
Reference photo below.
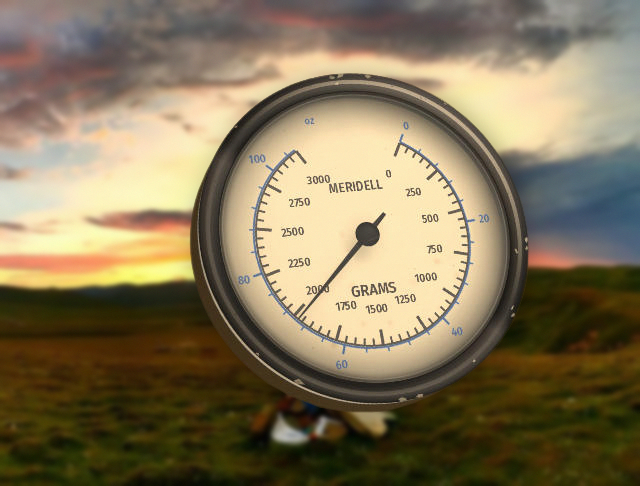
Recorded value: 1975; g
